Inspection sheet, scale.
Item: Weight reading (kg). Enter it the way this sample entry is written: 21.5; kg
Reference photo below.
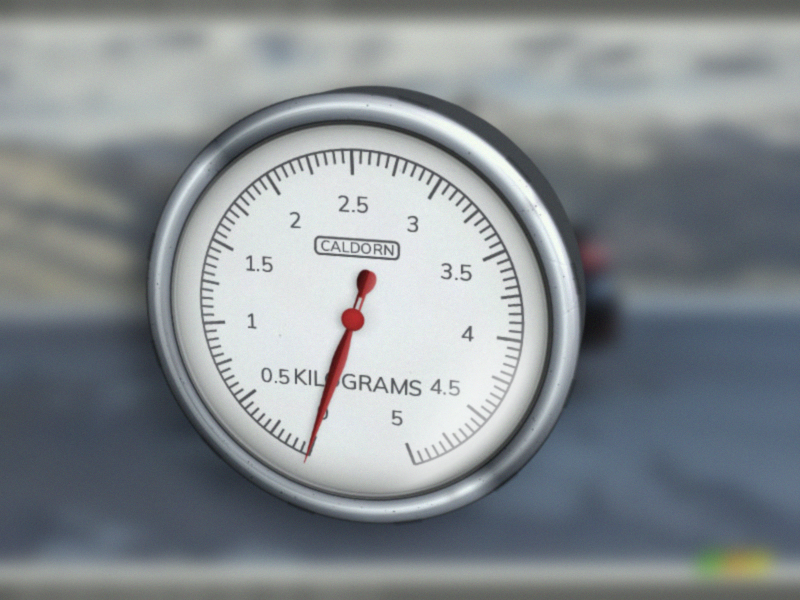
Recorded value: 0; kg
